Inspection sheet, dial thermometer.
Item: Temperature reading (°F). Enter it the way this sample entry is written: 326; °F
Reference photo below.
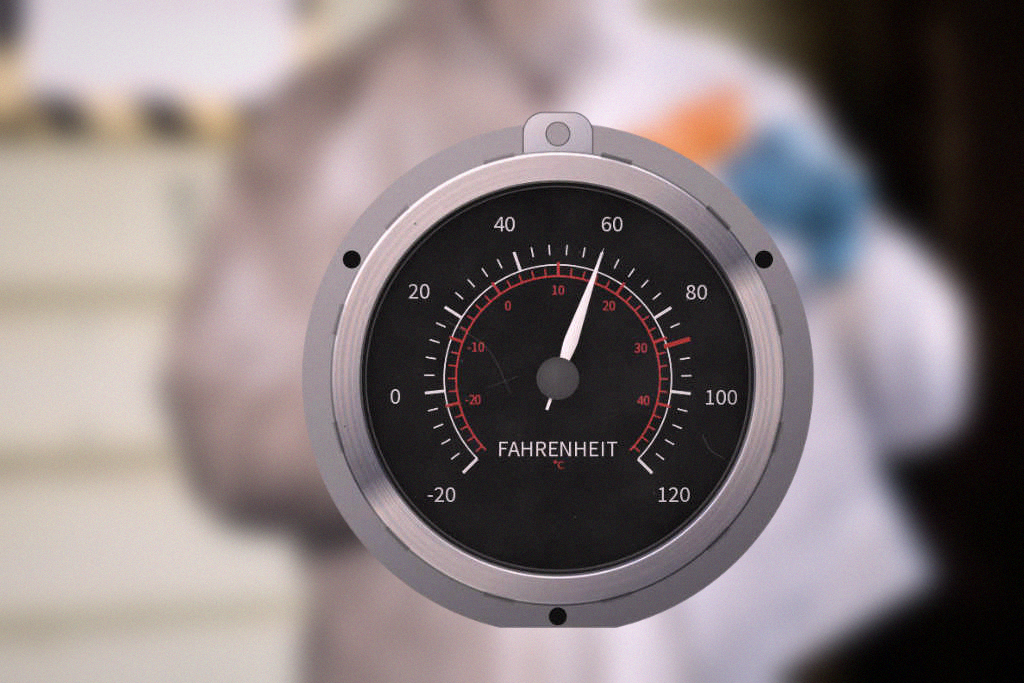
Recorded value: 60; °F
